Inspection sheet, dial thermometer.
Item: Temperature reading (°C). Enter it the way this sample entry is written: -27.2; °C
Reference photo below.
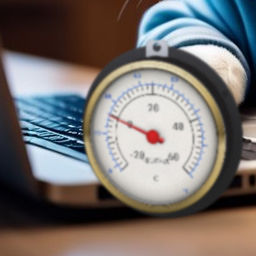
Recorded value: 0; °C
